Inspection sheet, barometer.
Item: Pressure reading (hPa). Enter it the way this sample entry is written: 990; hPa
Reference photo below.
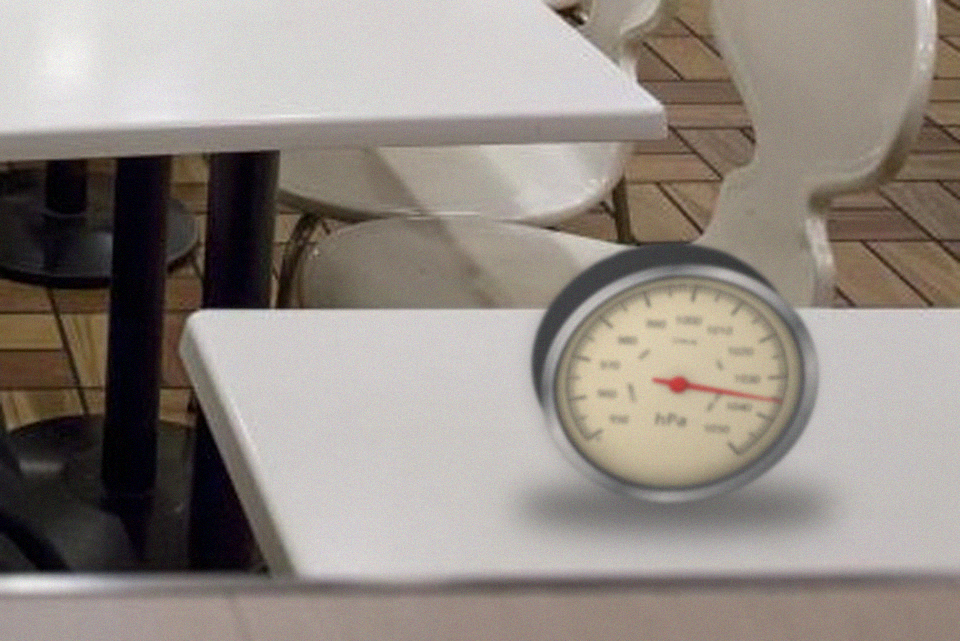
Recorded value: 1035; hPa
